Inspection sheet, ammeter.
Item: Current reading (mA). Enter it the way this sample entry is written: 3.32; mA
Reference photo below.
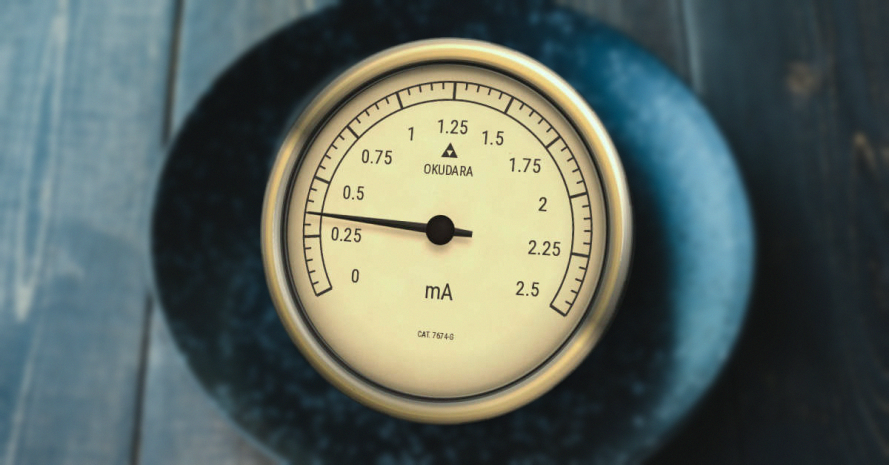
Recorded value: 0.35; mA
